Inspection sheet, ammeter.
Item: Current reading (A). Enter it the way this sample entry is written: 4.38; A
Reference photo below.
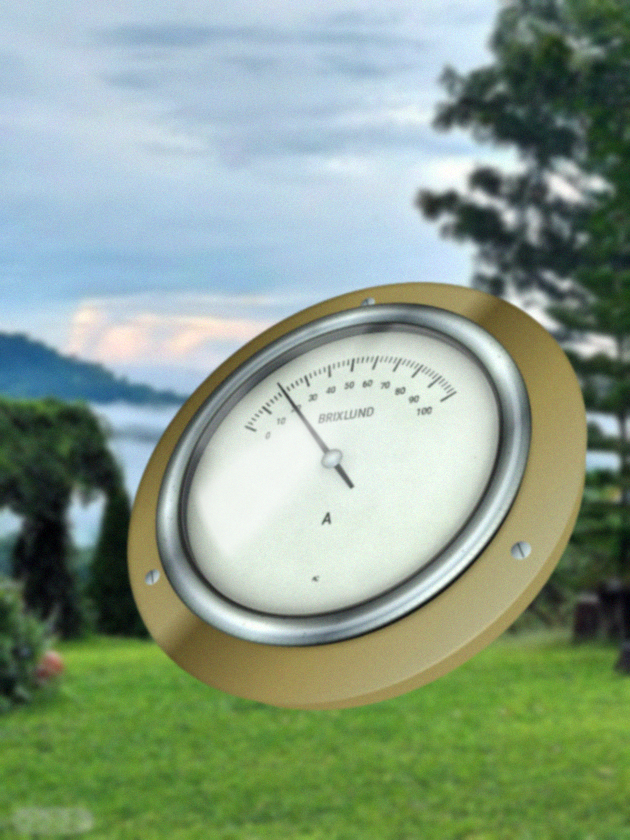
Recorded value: 20; A
